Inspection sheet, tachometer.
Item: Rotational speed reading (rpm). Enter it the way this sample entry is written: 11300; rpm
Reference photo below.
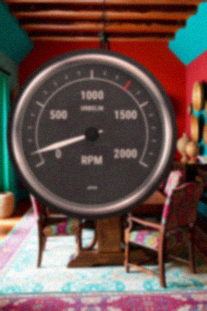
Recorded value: 100; rpm
